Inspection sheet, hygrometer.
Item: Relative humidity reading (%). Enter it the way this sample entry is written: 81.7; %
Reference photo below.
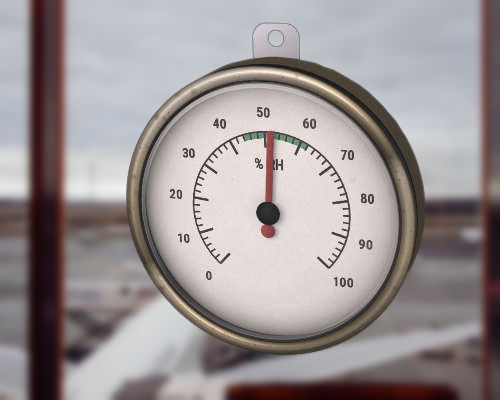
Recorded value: 52; %
